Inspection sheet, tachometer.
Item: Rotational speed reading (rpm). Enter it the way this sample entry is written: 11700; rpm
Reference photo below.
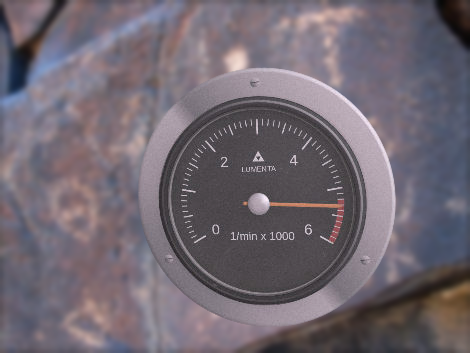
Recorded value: 5300; rpm
